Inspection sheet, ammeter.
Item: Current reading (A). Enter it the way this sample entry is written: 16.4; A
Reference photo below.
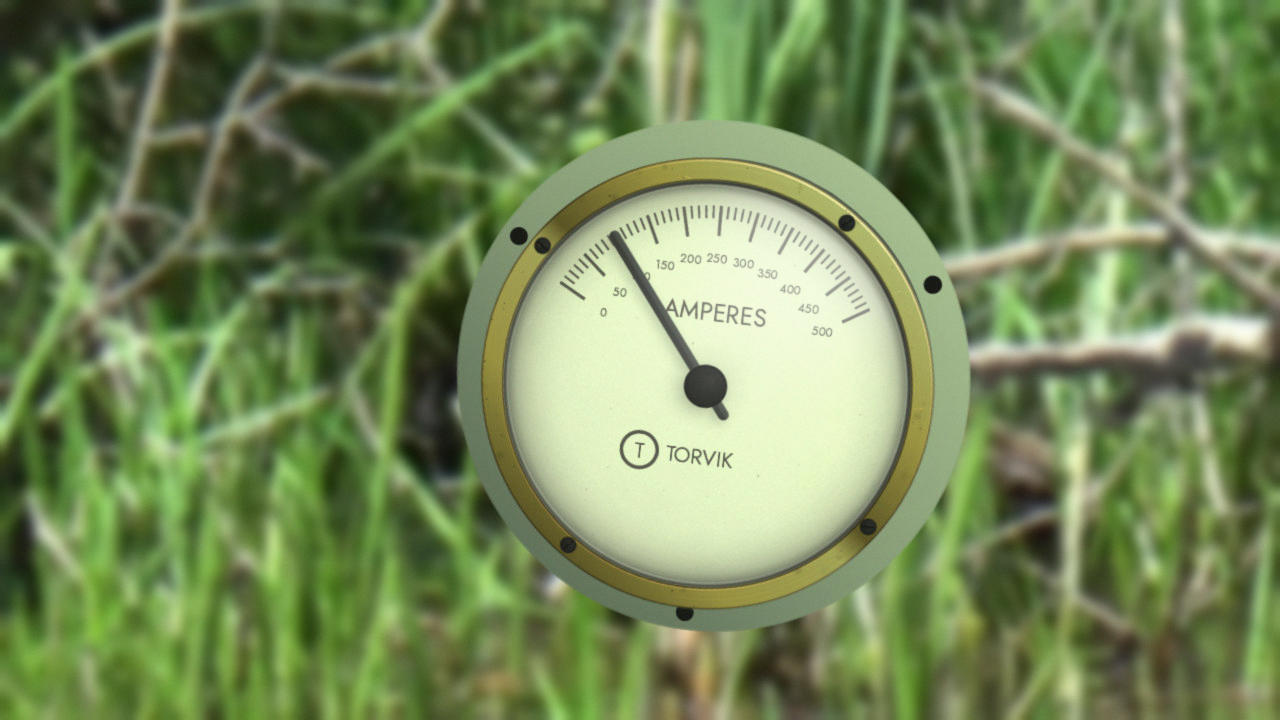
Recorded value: 100; A
